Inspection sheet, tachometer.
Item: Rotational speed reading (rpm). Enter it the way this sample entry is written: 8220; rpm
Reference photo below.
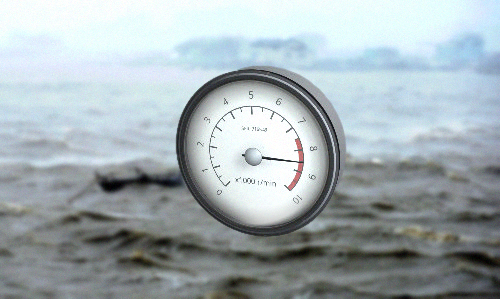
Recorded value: 8500; rpm
